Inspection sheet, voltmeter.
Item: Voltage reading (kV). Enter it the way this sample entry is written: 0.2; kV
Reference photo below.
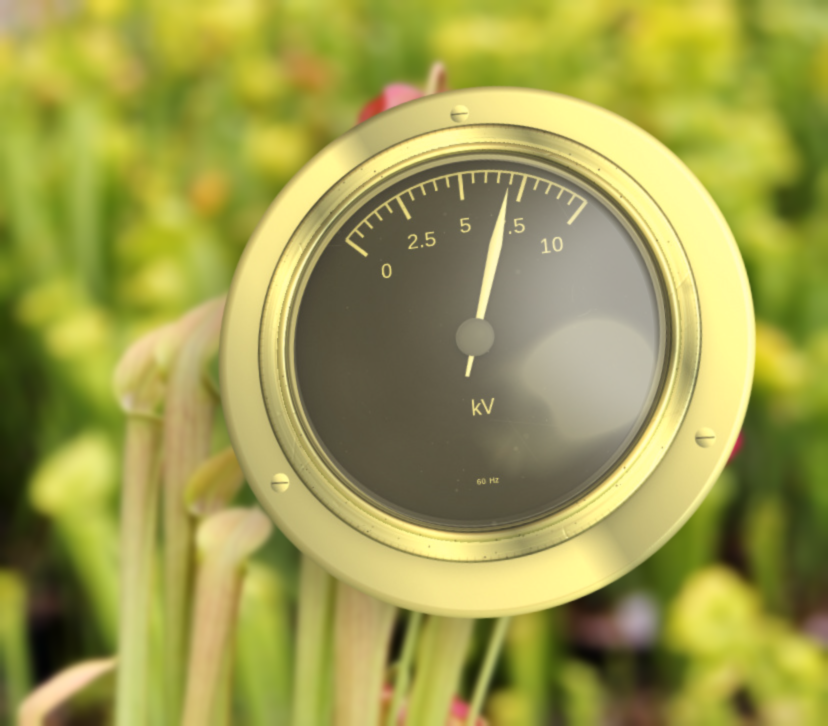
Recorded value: 7; kV
